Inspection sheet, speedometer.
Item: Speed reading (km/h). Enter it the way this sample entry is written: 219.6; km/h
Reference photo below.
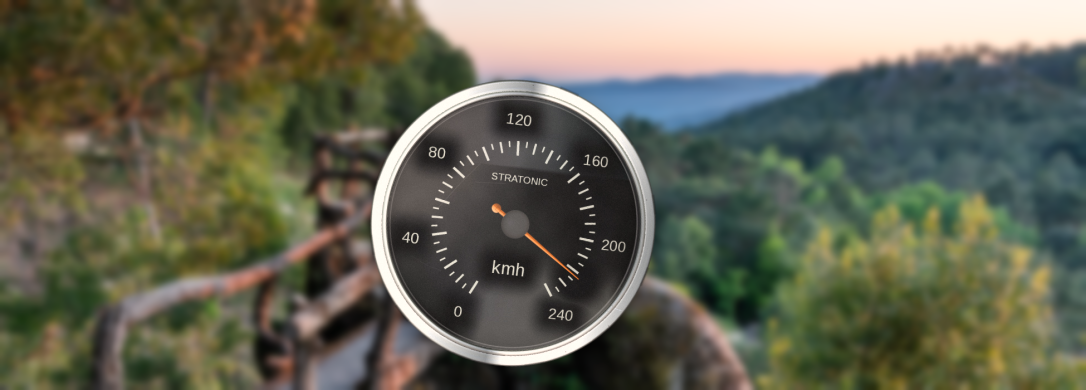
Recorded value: 222.5; km/h
